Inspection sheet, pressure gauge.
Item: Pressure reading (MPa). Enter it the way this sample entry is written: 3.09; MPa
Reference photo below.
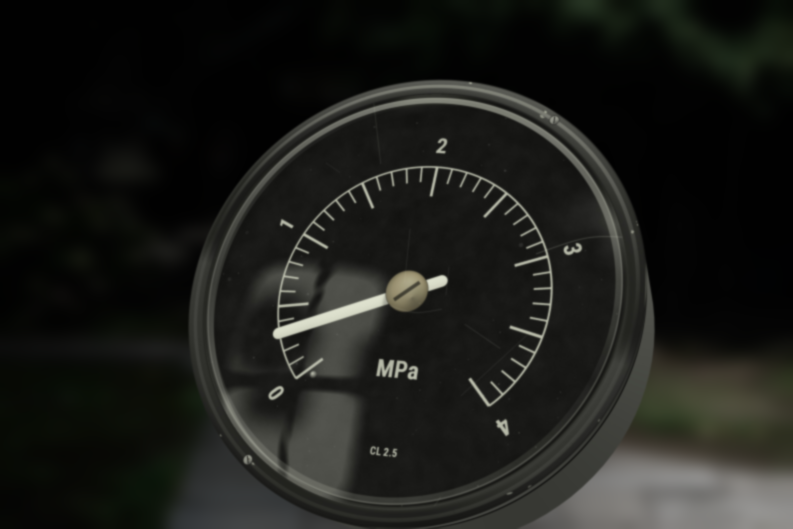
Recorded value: 0.3; MPa
